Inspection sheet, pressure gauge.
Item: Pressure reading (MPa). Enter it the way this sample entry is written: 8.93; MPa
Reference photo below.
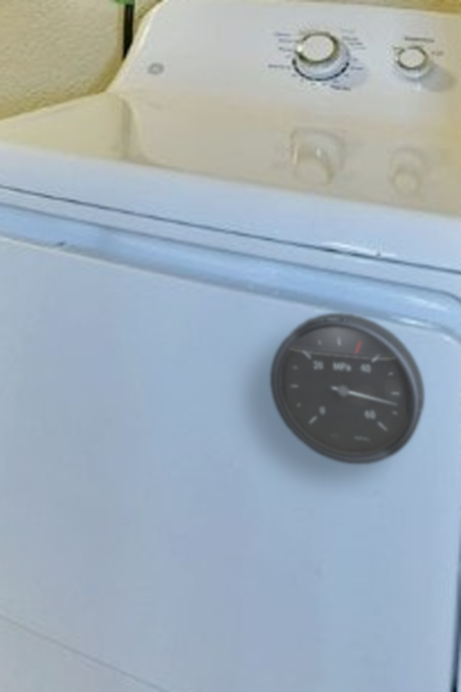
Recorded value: 52.5; MPa
